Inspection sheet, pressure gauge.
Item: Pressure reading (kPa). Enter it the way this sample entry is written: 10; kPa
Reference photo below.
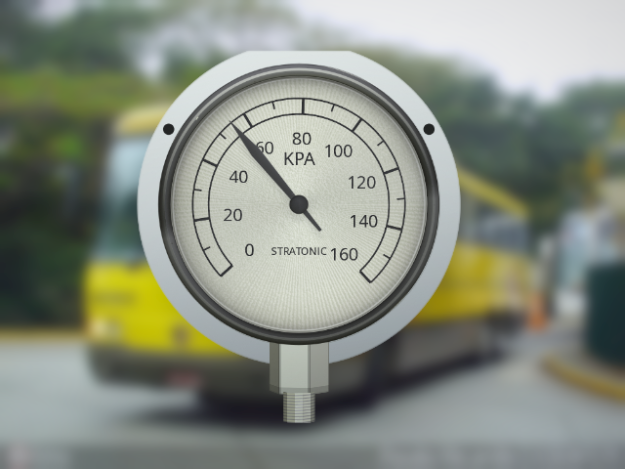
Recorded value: 55; kPa
